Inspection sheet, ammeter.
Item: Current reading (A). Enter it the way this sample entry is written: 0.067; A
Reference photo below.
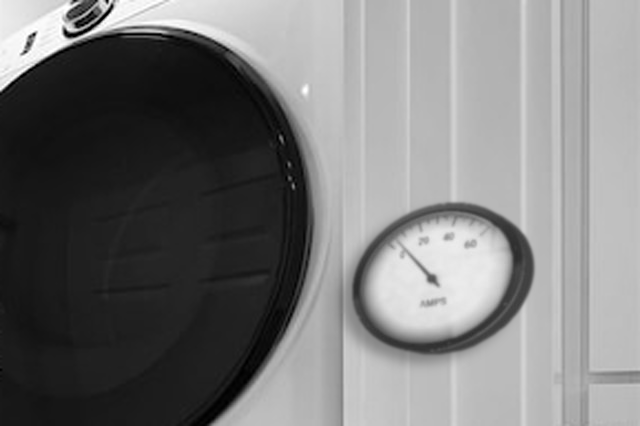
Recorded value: 5; A
